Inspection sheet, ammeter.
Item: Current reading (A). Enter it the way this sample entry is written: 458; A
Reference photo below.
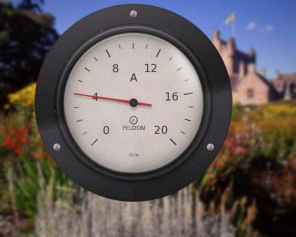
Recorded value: 4; A
